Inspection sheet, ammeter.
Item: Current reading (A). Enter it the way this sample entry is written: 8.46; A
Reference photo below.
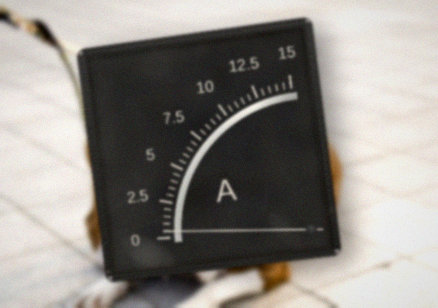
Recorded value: 0.5; A
